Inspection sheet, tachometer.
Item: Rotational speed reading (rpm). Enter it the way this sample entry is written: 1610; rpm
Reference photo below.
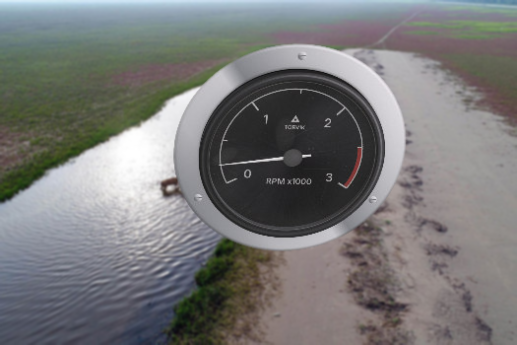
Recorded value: 250; rpm
